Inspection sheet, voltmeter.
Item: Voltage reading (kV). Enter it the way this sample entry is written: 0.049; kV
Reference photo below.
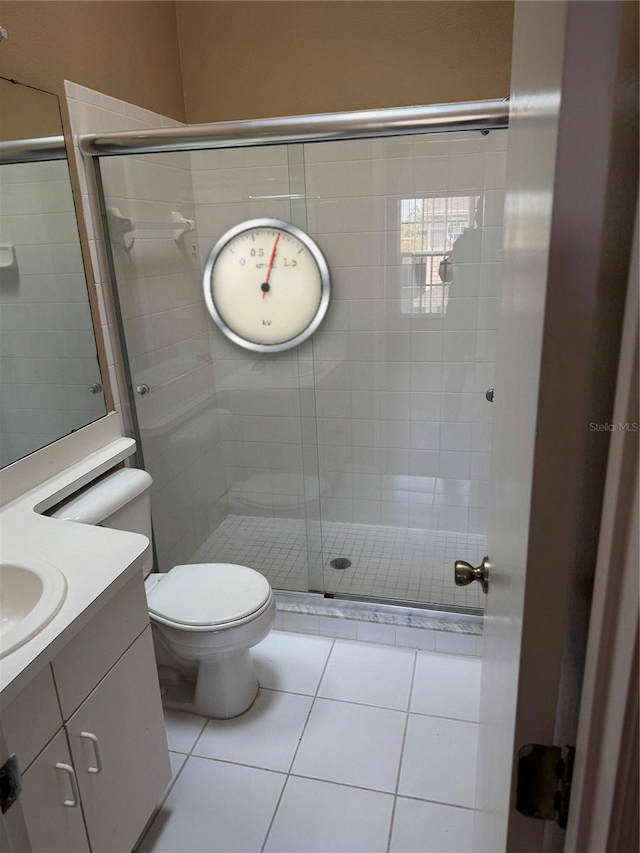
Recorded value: 1; kV
